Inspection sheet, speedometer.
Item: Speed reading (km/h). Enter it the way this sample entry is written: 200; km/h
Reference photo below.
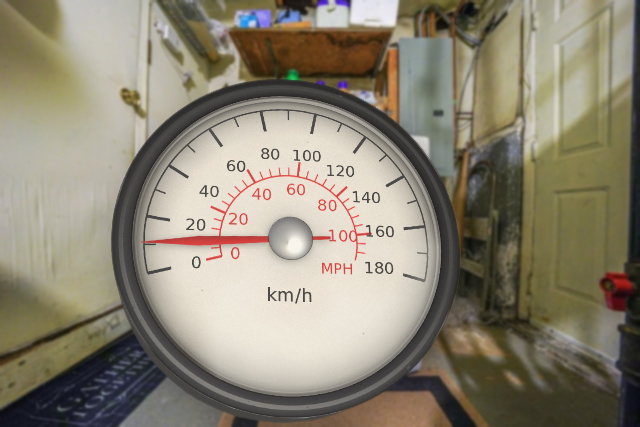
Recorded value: 10; km/h
